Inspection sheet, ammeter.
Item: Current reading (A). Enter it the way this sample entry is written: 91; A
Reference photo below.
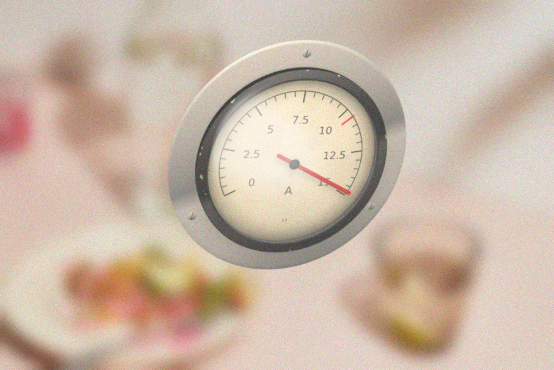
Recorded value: 14.75; A
